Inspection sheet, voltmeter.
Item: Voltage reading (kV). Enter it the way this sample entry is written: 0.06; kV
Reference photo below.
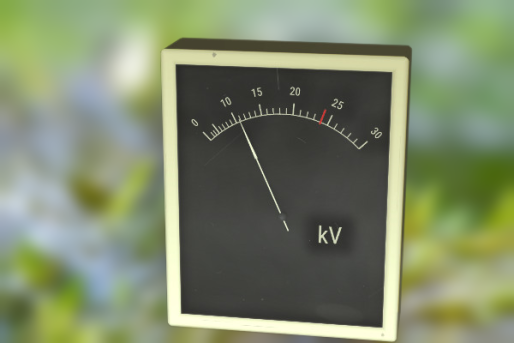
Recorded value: 11; kV
